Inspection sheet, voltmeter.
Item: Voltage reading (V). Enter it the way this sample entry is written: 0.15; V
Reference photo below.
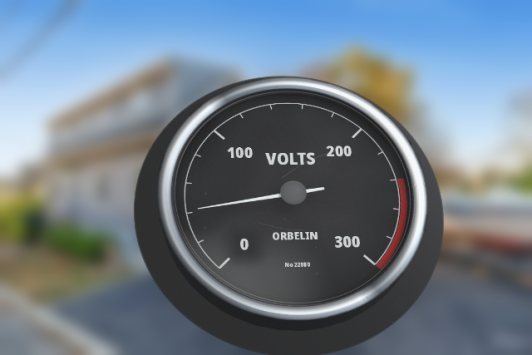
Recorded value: 40; V
